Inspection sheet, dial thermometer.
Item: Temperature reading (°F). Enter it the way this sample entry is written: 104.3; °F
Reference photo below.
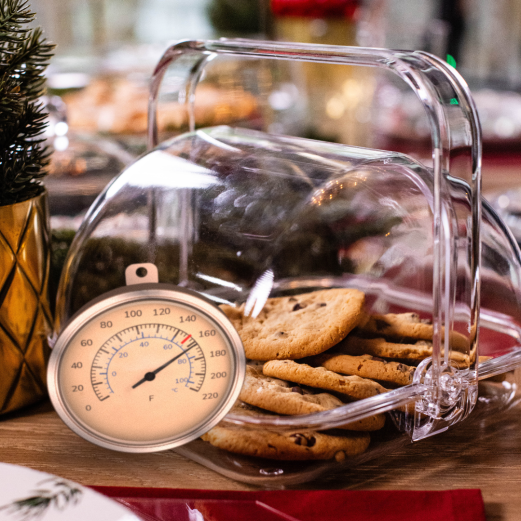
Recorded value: 160; °F
